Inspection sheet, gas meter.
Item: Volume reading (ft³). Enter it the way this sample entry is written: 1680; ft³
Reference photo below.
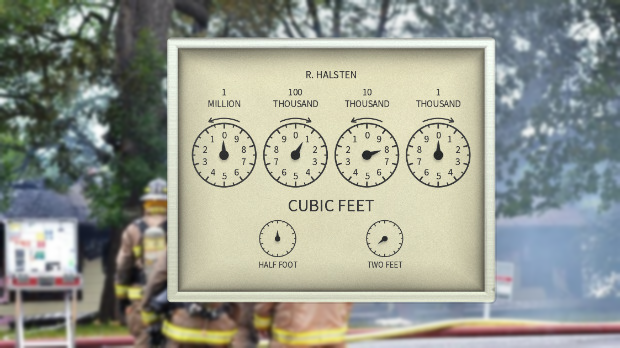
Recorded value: 8000; ft³
